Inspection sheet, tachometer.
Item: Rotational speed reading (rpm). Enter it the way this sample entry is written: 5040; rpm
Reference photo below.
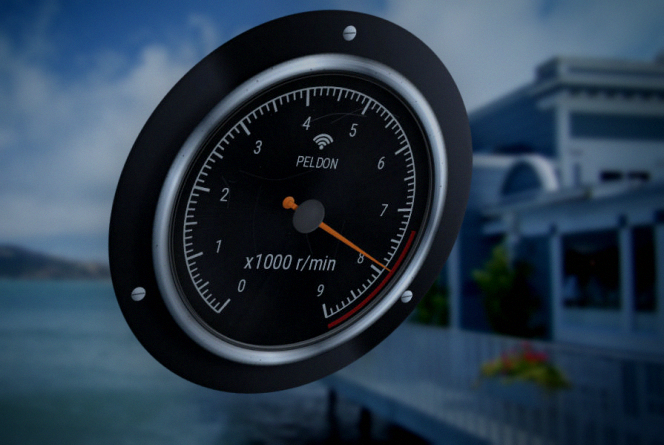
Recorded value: 7900; rpm
